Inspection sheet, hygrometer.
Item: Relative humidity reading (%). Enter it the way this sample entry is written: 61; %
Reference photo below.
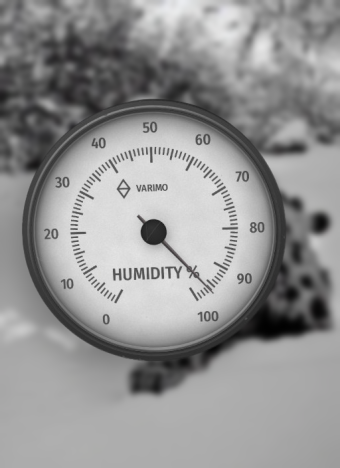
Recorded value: 96; %
